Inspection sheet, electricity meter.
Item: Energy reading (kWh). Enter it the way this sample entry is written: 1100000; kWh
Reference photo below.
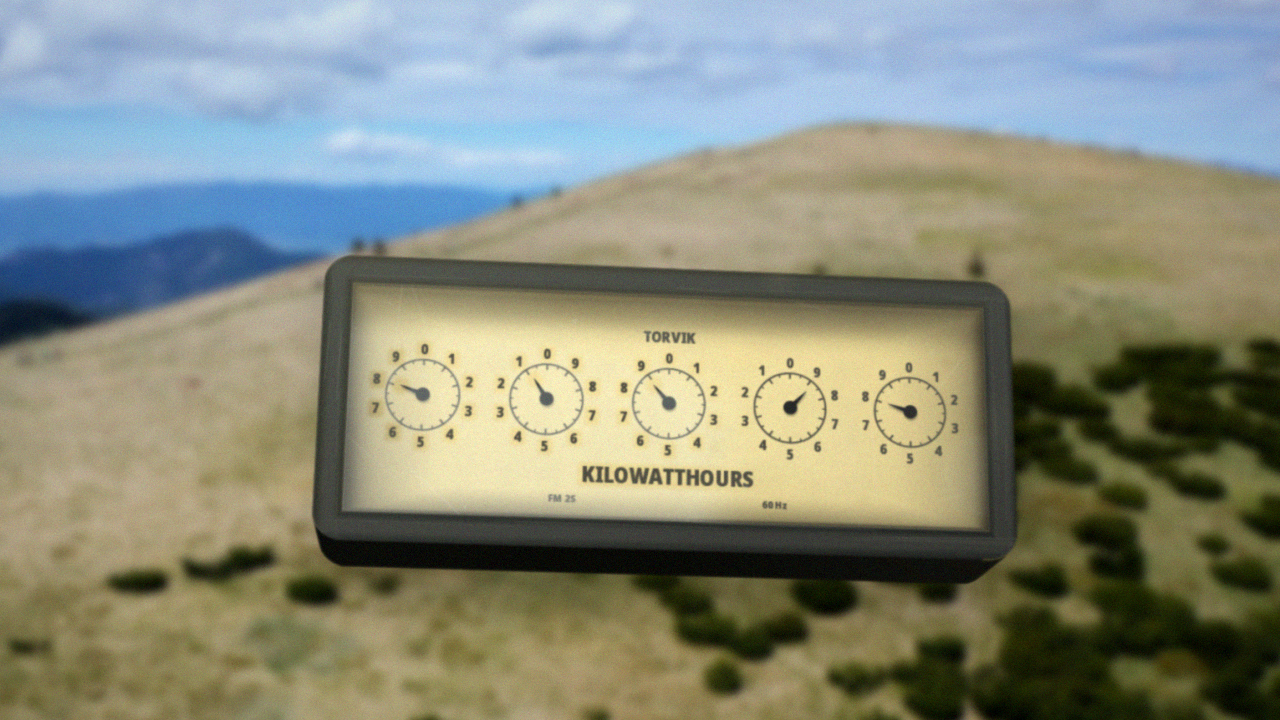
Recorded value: 80888; kWh
